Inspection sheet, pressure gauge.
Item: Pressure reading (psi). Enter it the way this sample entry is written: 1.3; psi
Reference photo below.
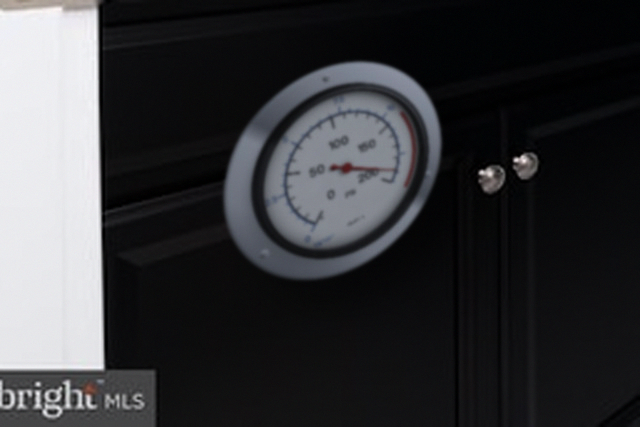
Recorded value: 190; psi
